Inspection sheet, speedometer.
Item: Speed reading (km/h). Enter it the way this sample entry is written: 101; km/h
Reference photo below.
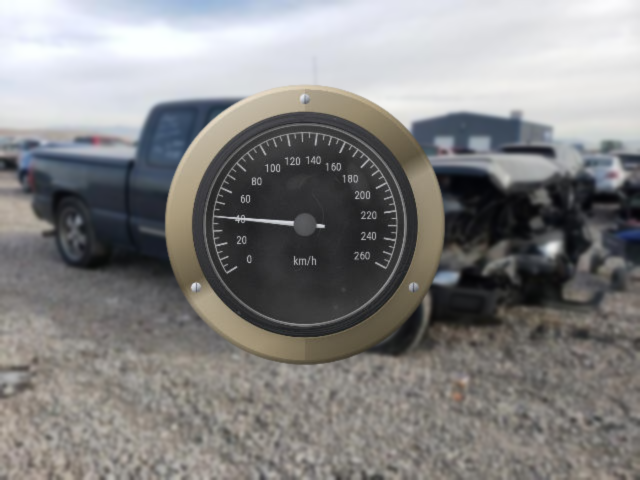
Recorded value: 40; km/h
